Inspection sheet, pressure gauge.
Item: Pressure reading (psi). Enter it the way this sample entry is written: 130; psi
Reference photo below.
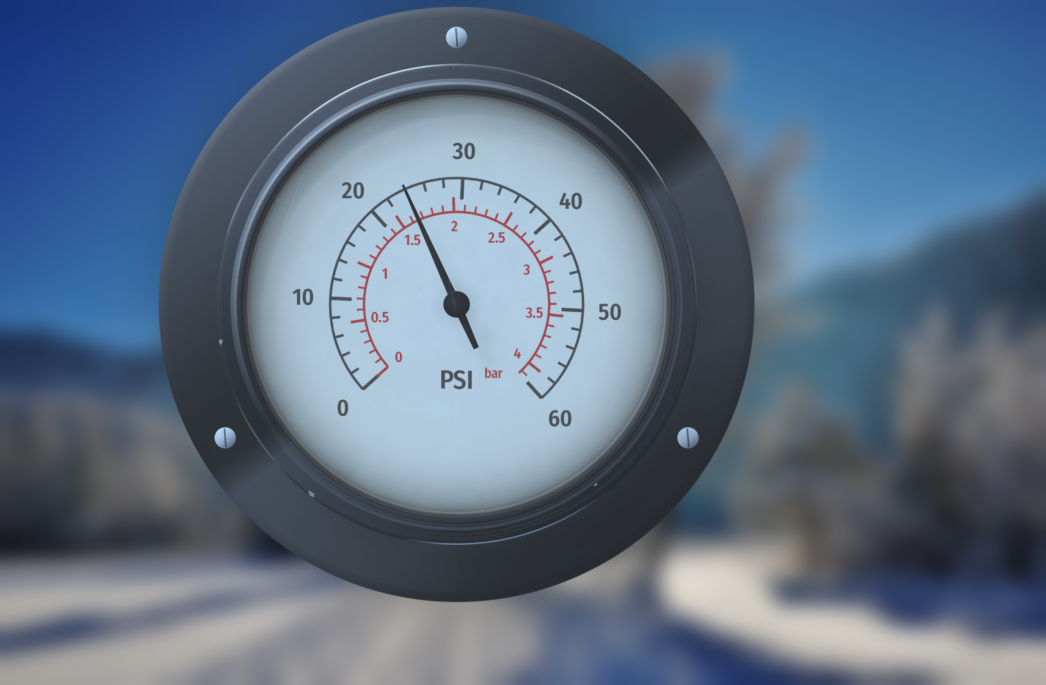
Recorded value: 24; psi
